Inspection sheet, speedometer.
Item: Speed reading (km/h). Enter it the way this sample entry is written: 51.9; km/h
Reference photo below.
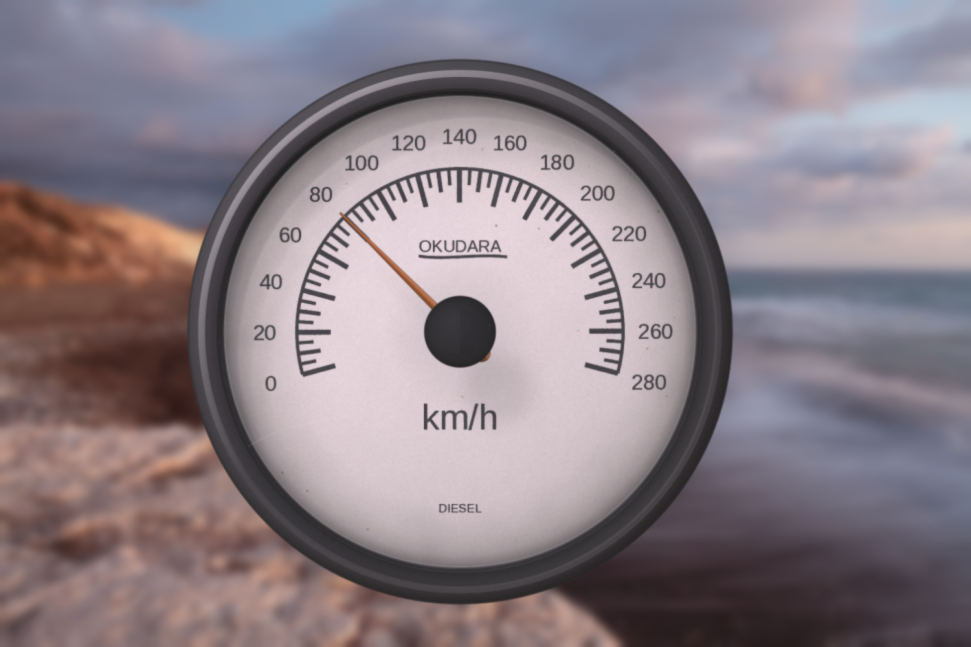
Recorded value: 80; km/h
